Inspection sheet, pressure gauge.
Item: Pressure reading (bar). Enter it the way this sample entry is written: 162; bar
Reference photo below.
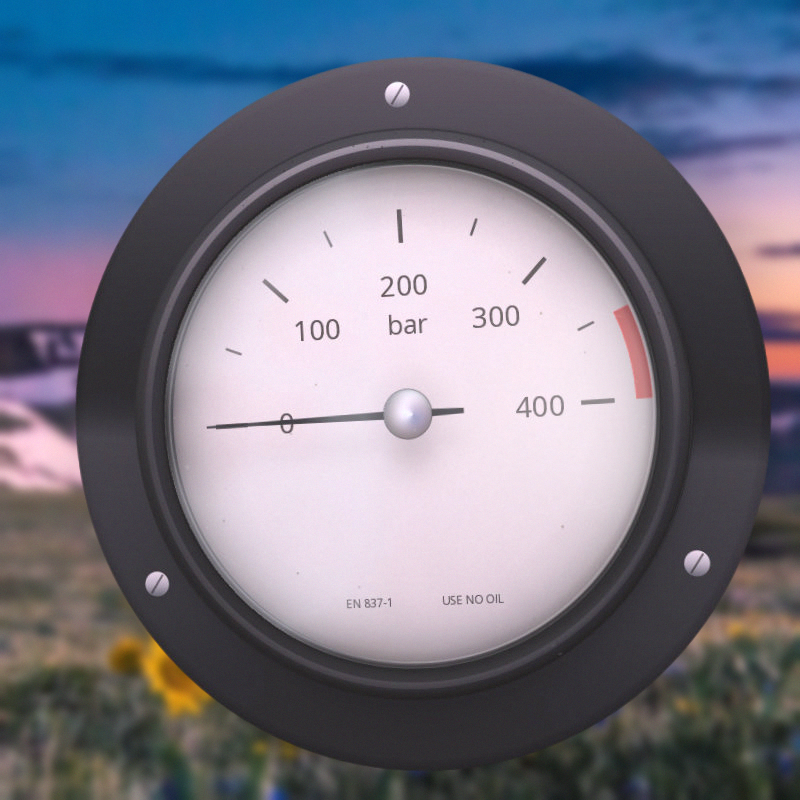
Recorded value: 0; bar
